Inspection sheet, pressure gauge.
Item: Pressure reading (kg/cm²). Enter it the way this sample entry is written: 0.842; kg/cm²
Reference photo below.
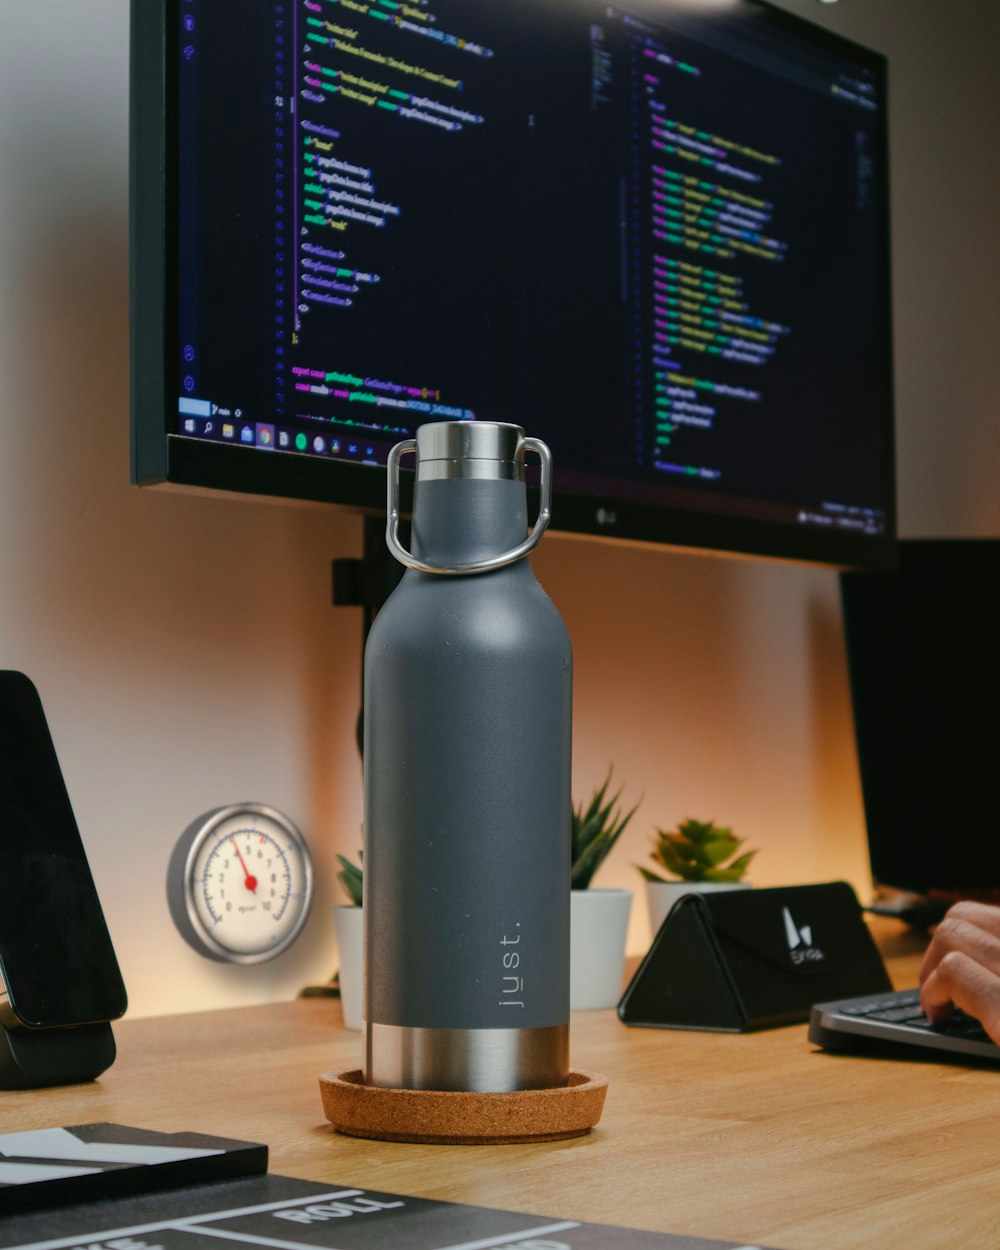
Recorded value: 4; kg/cm²
